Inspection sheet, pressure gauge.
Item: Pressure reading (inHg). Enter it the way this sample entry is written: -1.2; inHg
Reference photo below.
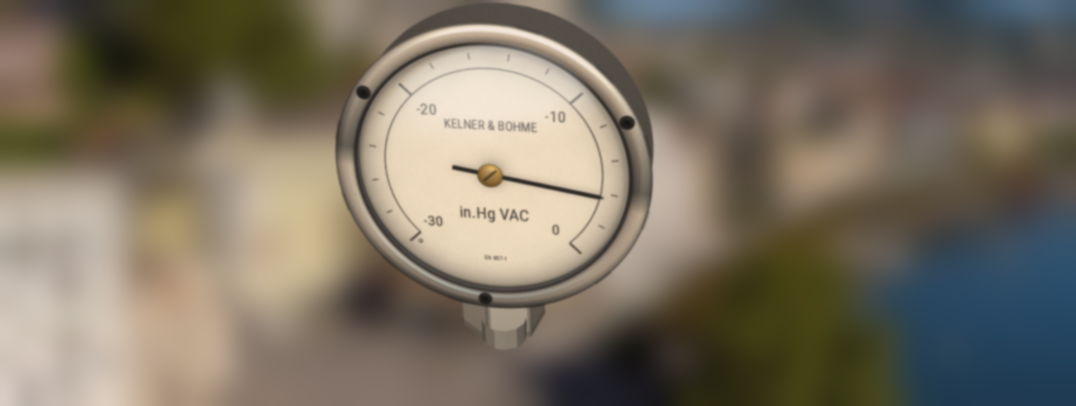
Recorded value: -4; inHg
